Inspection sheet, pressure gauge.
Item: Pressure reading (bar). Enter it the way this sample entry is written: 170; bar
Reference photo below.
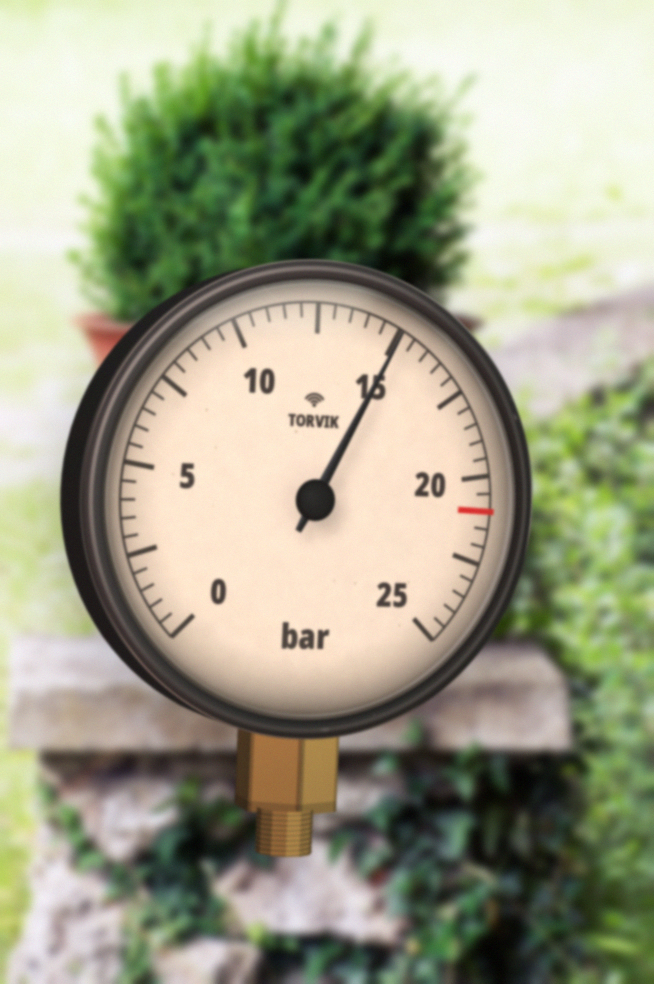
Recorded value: 15; bar
